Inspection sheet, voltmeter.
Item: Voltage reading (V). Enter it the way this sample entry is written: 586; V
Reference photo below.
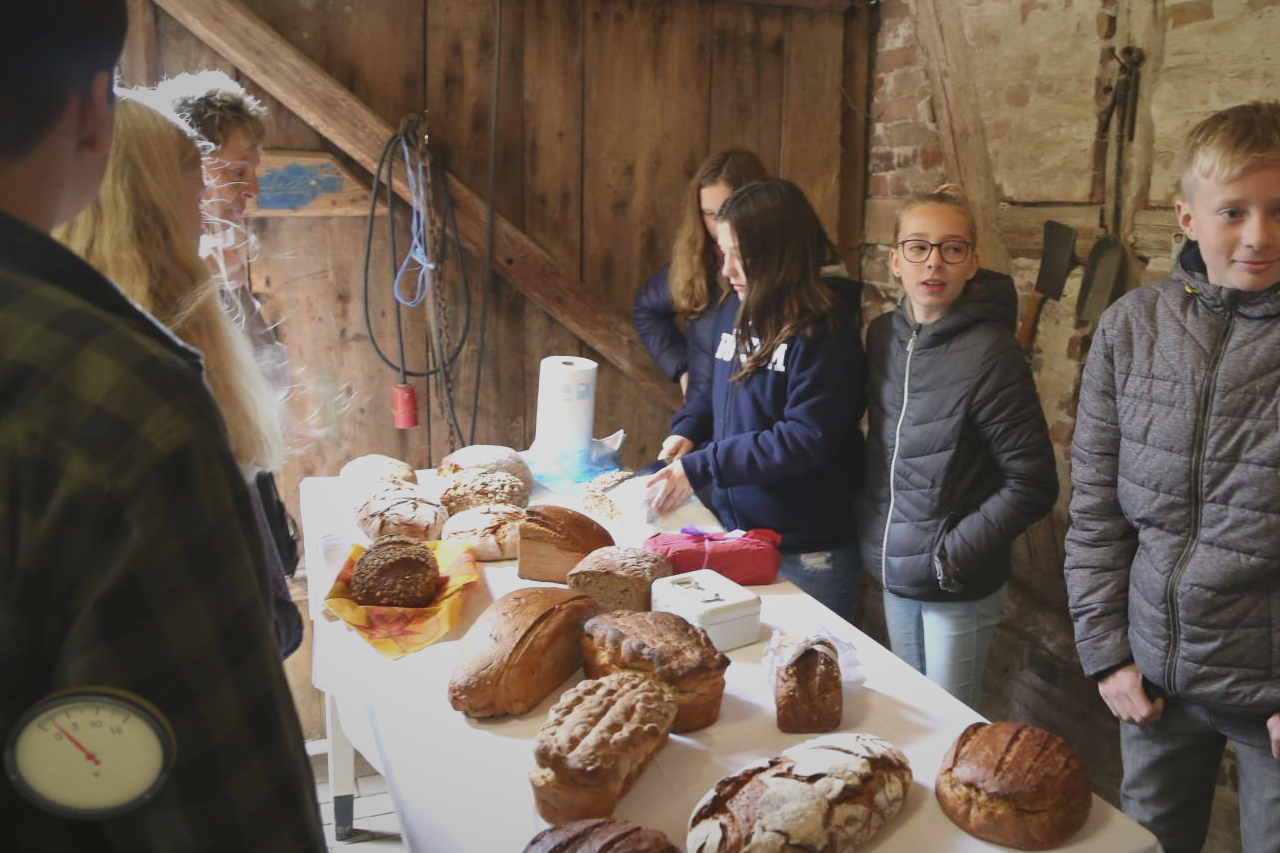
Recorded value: 2.5; V
